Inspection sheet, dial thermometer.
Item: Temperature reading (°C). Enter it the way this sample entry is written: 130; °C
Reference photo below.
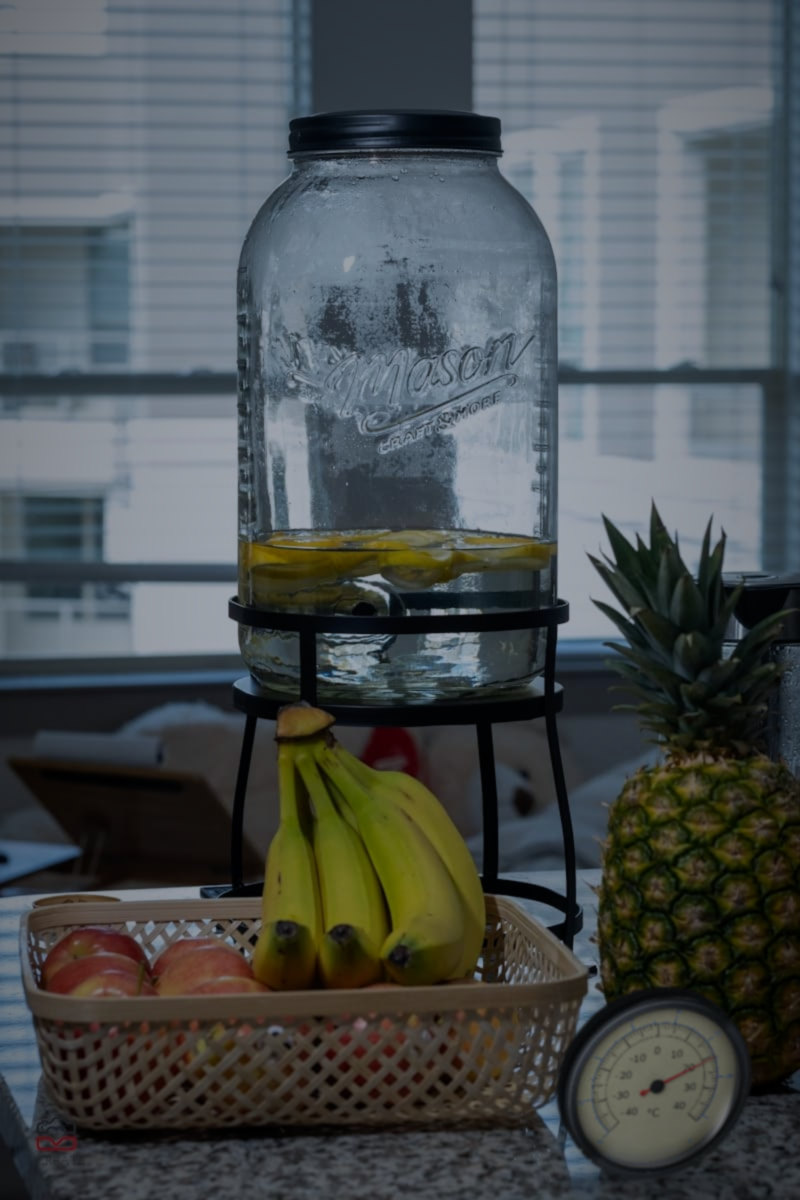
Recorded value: 20; °C
